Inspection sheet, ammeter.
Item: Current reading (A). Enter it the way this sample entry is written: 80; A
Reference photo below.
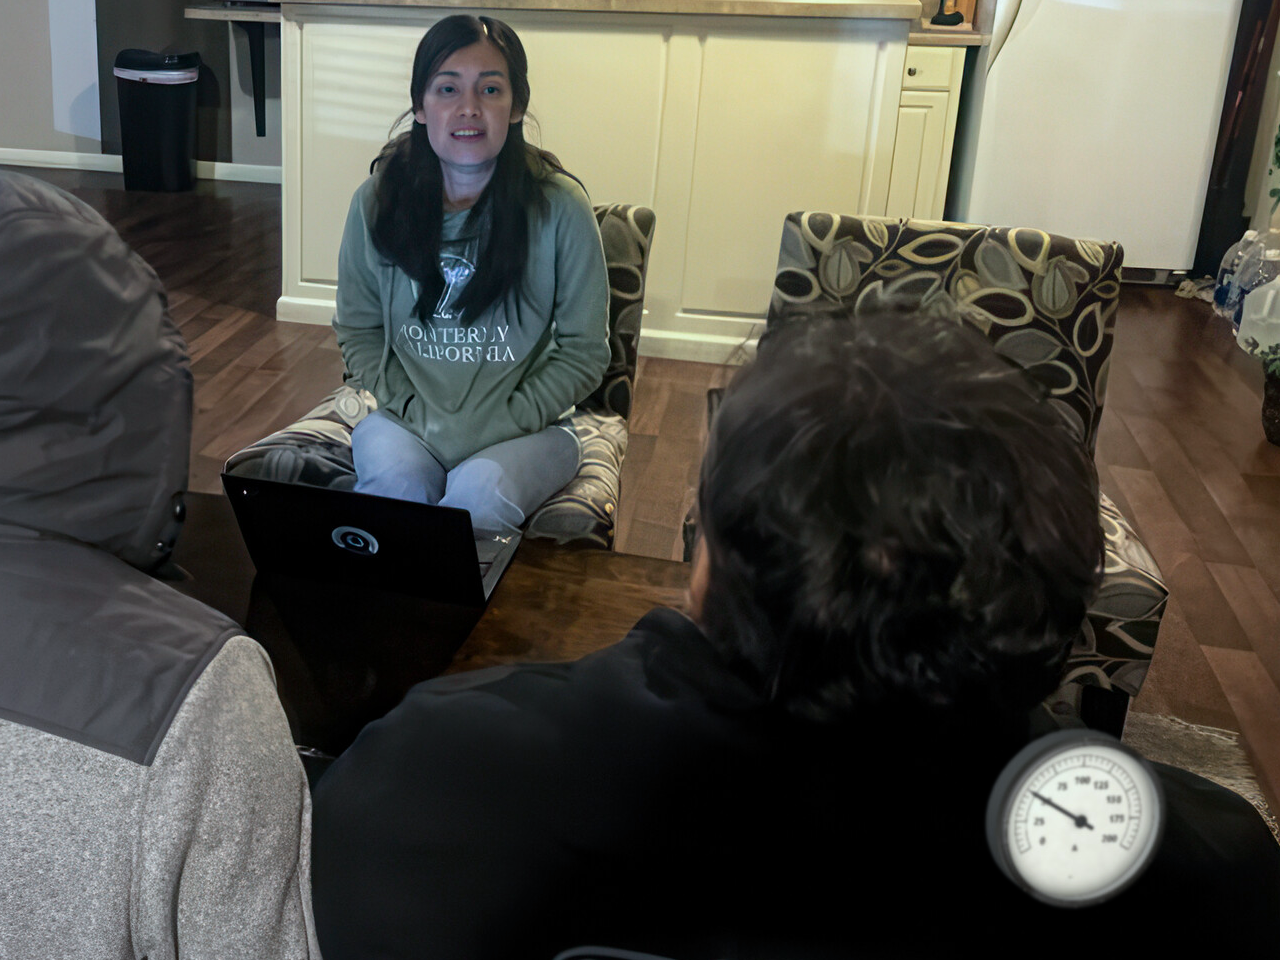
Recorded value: 50; A
